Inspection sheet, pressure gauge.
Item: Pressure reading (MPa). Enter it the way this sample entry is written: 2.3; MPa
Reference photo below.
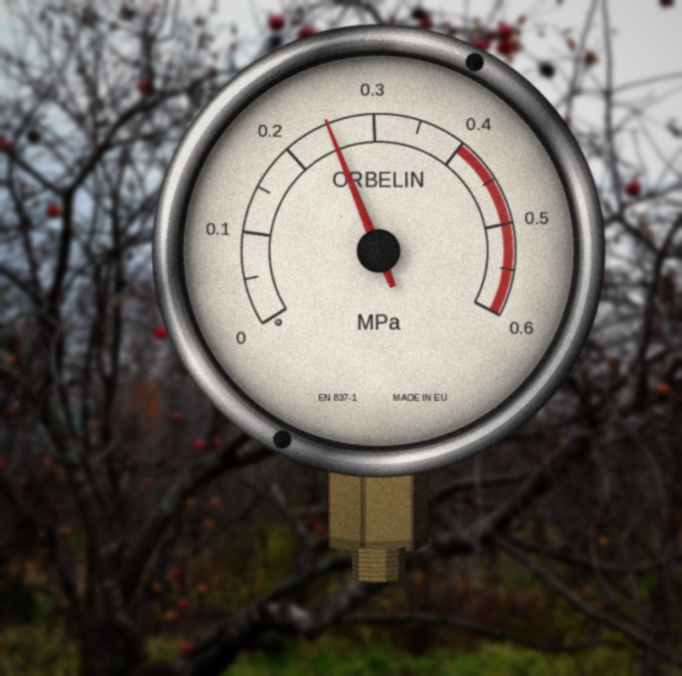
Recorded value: 0.25; MPa
